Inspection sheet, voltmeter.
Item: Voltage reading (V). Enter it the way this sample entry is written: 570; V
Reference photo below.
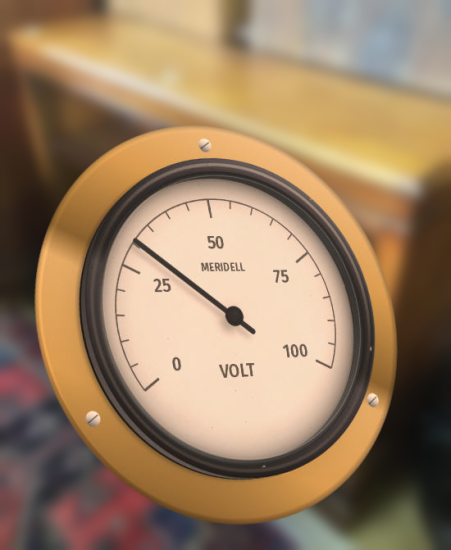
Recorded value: 30; V
